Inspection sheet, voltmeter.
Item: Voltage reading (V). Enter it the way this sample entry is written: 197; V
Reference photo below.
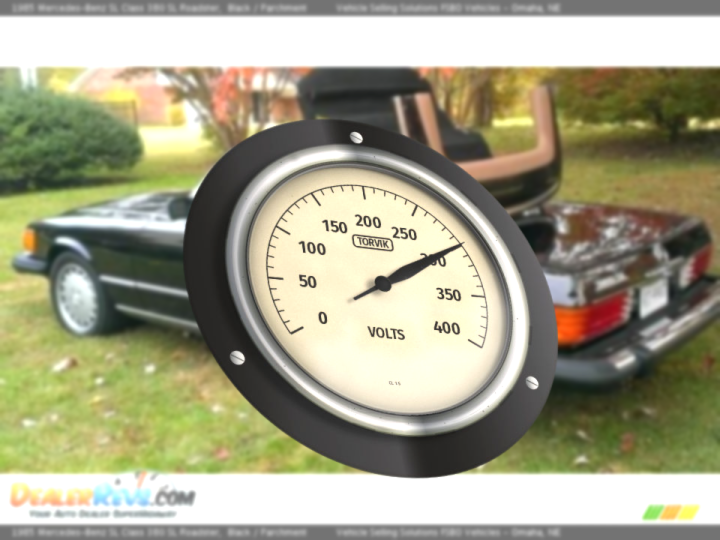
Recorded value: 300; V
